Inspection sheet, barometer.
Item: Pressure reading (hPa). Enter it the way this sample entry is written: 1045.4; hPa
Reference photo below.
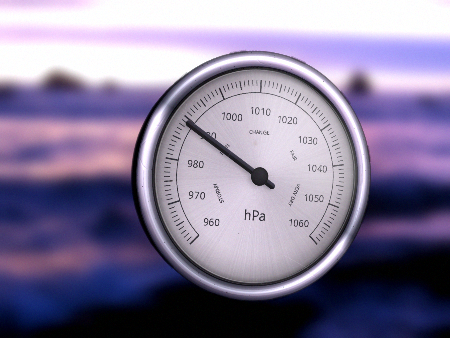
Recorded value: 989; hPa
